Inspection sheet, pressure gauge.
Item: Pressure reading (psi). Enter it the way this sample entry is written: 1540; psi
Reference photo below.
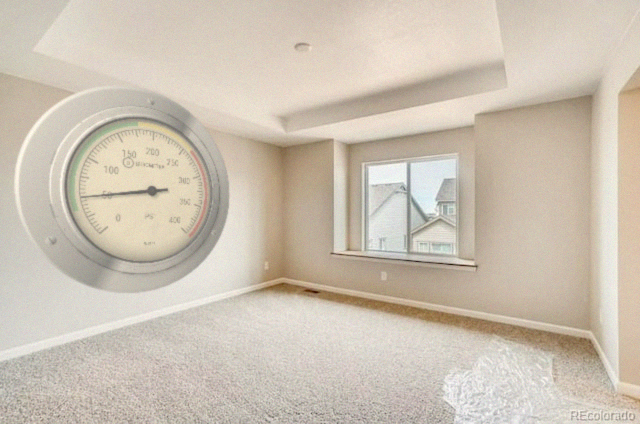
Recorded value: 50; psi
